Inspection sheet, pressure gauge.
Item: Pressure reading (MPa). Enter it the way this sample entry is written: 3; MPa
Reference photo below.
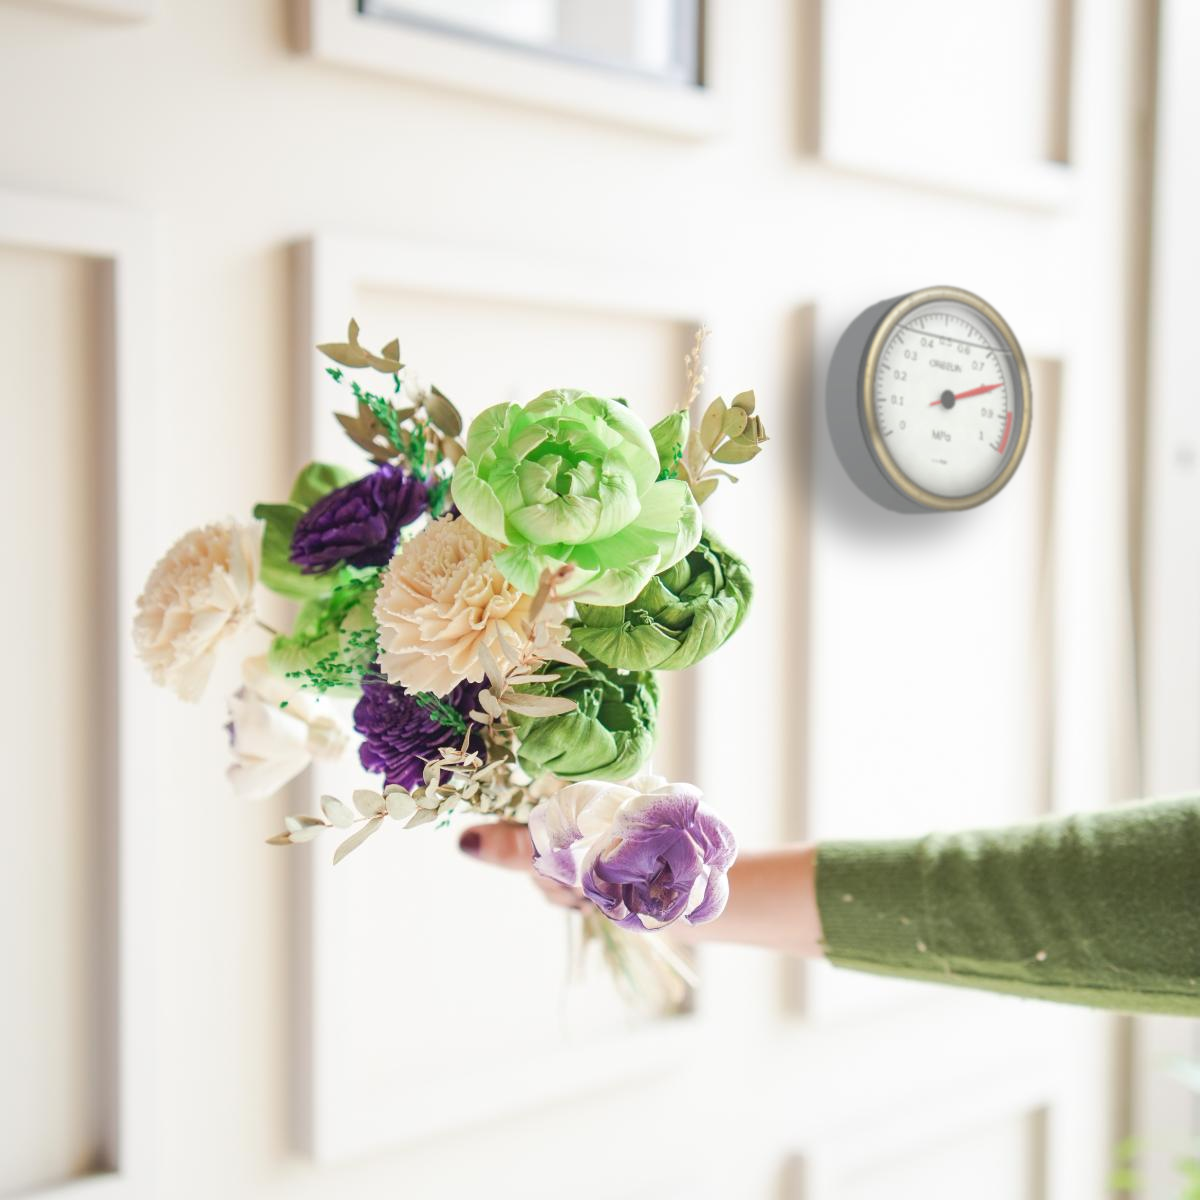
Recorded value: 0.8; MPa
